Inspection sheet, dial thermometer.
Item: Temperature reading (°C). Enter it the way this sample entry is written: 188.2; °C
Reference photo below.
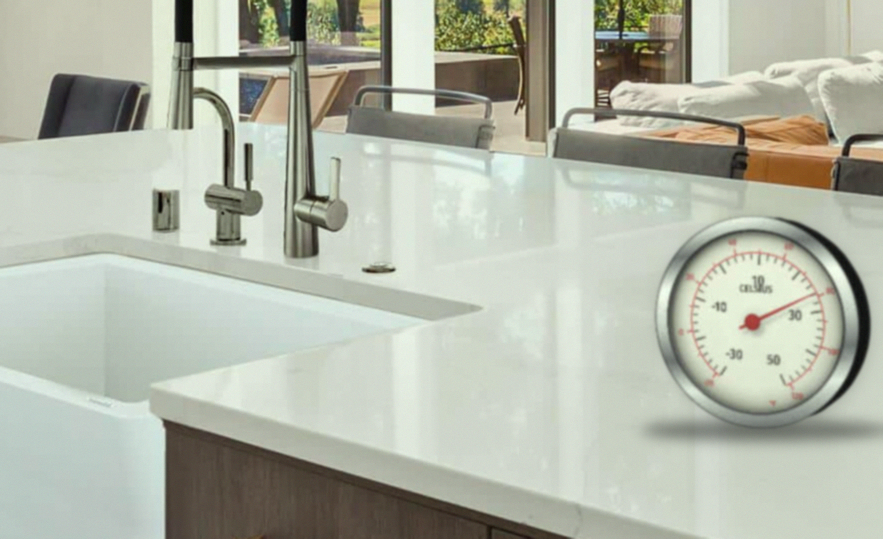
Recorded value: 26; °C
